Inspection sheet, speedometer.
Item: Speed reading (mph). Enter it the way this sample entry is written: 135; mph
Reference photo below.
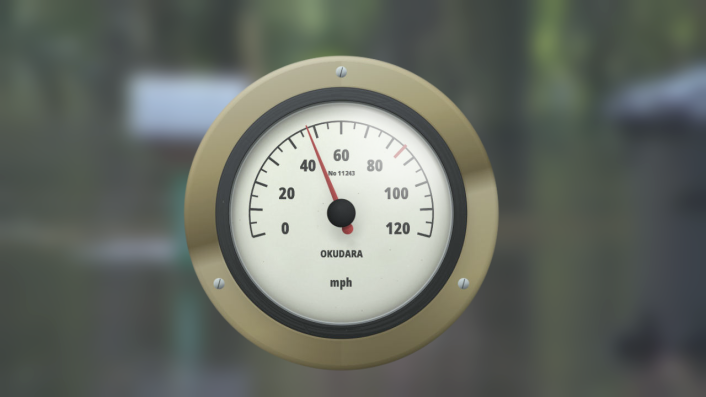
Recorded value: 47.5; mph
